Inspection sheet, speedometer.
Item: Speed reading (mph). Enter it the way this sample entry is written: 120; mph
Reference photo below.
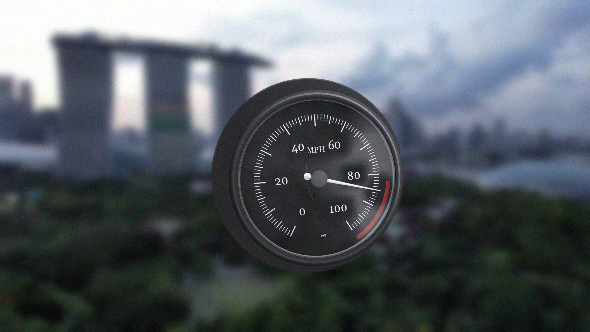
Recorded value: 85; mph
